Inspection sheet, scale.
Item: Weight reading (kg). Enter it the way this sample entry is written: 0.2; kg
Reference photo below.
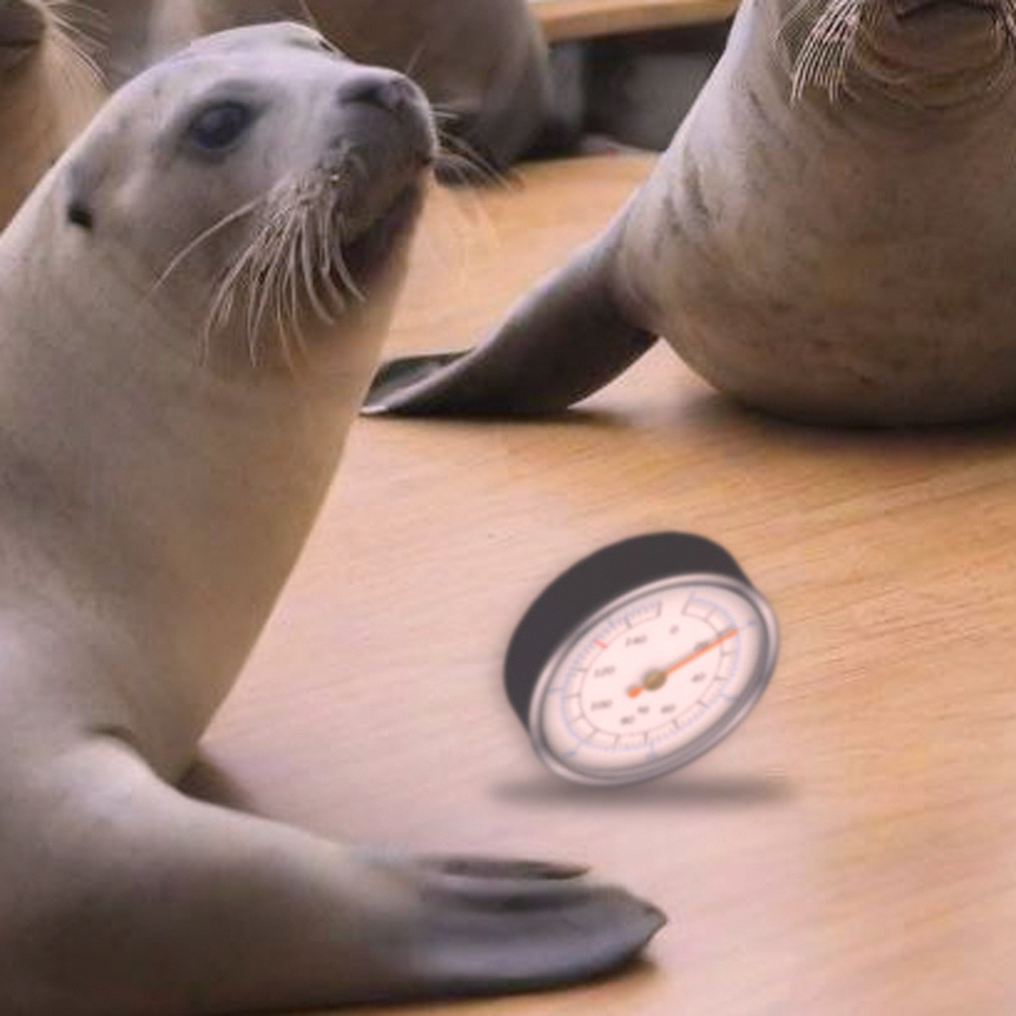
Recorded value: 20; kg
